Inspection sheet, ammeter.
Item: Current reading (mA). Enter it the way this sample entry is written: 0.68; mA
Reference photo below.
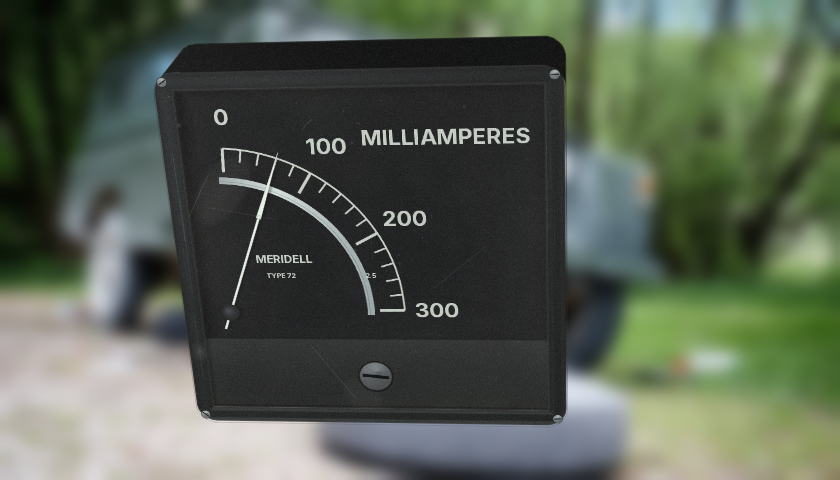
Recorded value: 60; mA
